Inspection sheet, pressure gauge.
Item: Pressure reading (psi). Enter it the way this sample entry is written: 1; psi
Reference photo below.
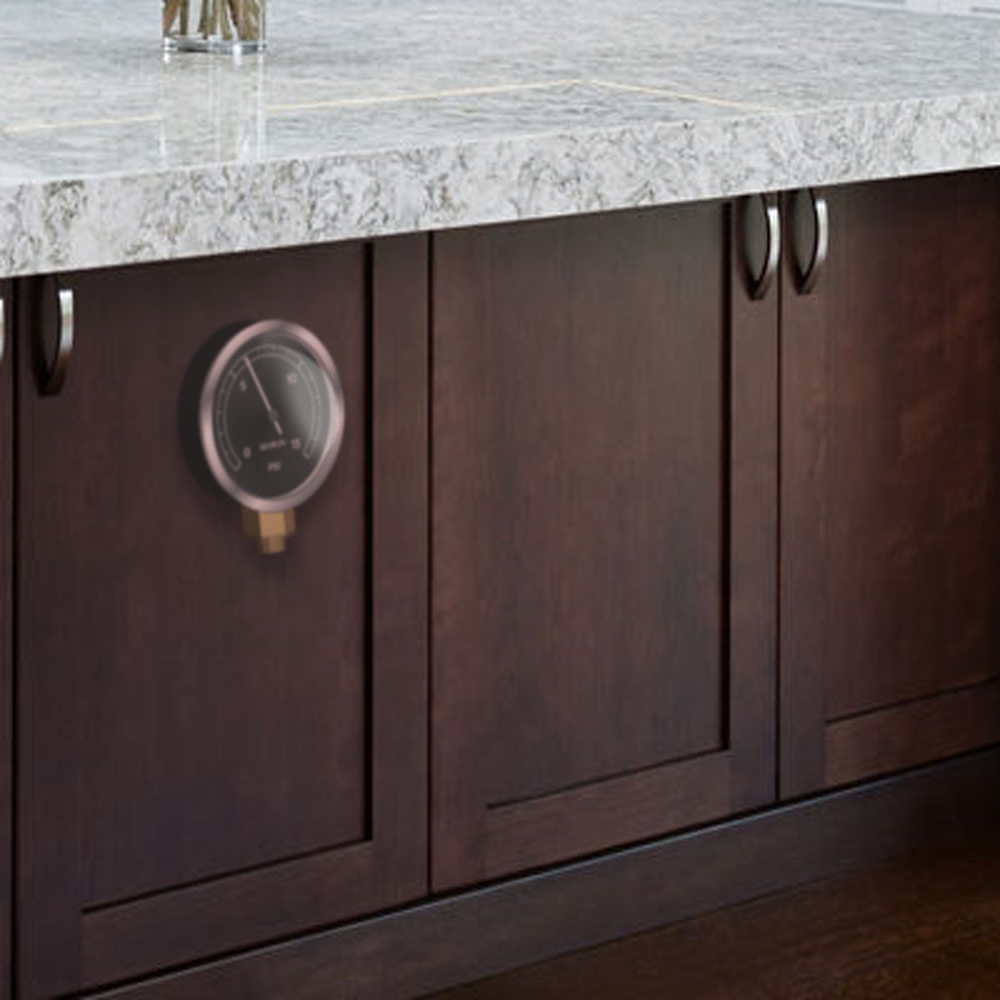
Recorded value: 6; psi
